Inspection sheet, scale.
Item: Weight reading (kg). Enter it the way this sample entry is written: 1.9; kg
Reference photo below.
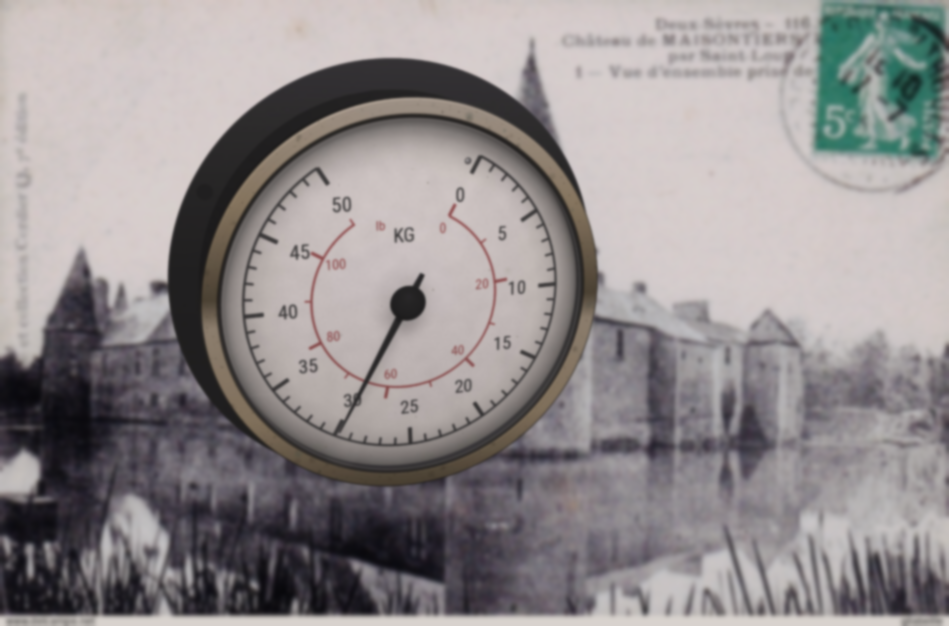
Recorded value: 30; kg
